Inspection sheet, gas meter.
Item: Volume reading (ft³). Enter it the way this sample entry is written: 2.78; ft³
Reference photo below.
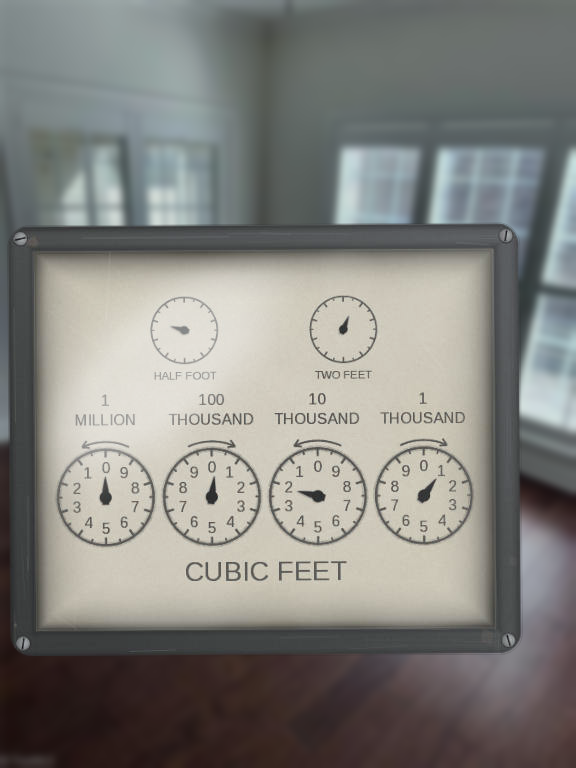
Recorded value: 2100; ft³
